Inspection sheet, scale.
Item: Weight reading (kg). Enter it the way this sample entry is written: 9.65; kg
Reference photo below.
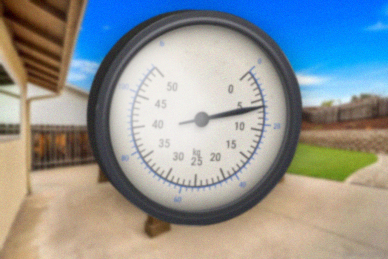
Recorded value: 6; kg
